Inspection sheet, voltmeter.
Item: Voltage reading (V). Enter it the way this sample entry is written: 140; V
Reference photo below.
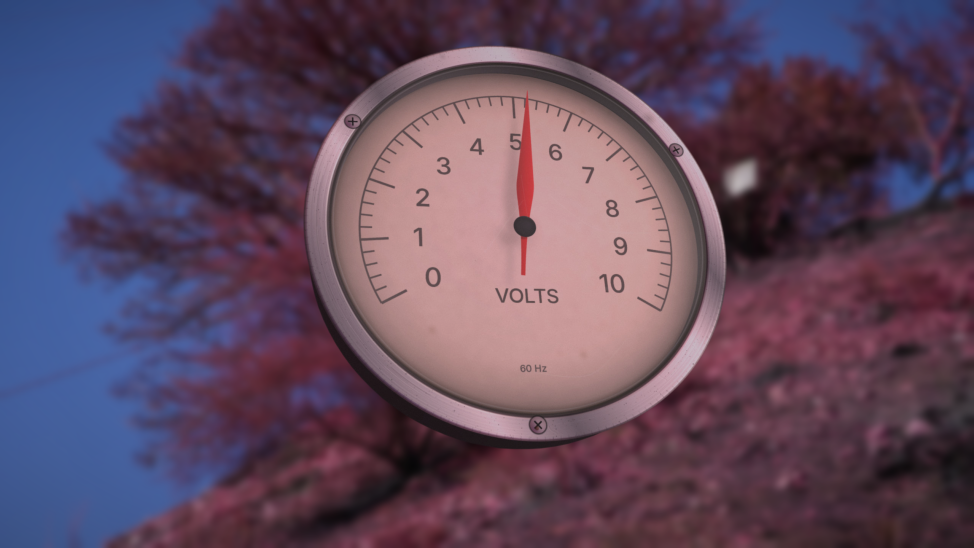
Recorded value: 5.2; V
